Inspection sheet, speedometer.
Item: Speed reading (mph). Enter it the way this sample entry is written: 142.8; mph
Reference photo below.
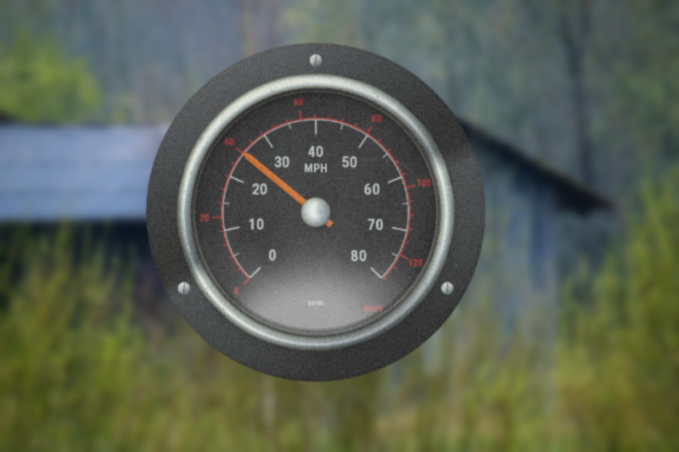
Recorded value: 25; mph
